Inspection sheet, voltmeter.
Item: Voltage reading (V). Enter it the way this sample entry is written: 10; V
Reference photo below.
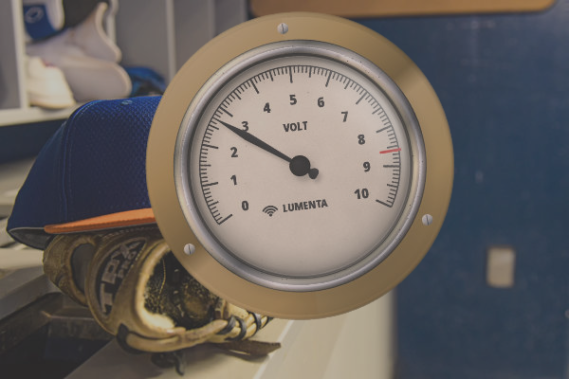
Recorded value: 2.7; V
